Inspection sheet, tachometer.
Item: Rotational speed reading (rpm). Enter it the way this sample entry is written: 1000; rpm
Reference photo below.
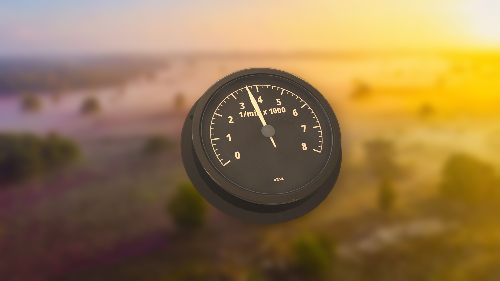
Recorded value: 3600; rpm
